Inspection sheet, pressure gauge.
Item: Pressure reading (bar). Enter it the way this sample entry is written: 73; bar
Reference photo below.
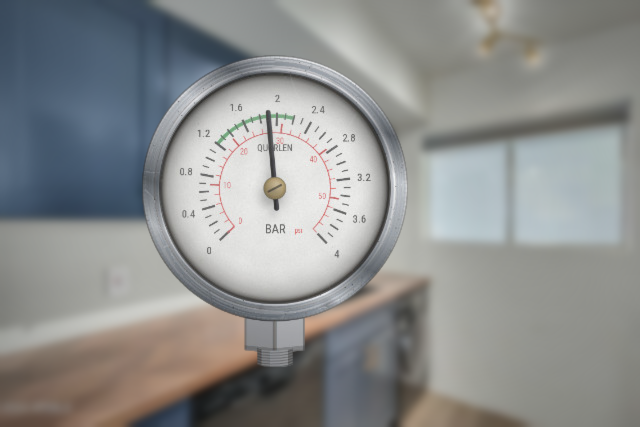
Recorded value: 1.9; bar
